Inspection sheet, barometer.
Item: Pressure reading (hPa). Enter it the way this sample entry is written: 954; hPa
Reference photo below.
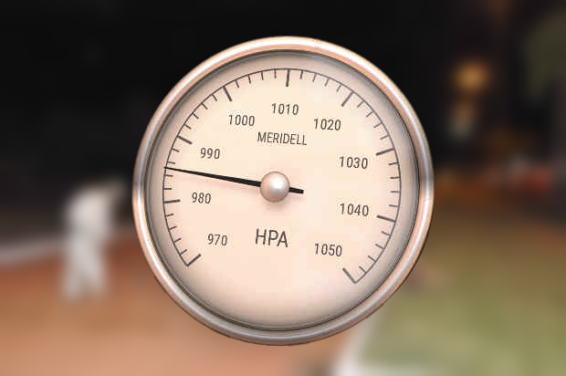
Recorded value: 985; hPa
